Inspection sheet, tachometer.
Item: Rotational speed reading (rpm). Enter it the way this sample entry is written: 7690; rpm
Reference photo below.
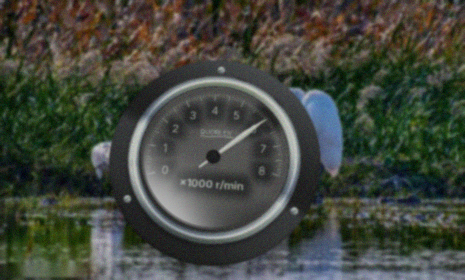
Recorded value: 6000; rpm
